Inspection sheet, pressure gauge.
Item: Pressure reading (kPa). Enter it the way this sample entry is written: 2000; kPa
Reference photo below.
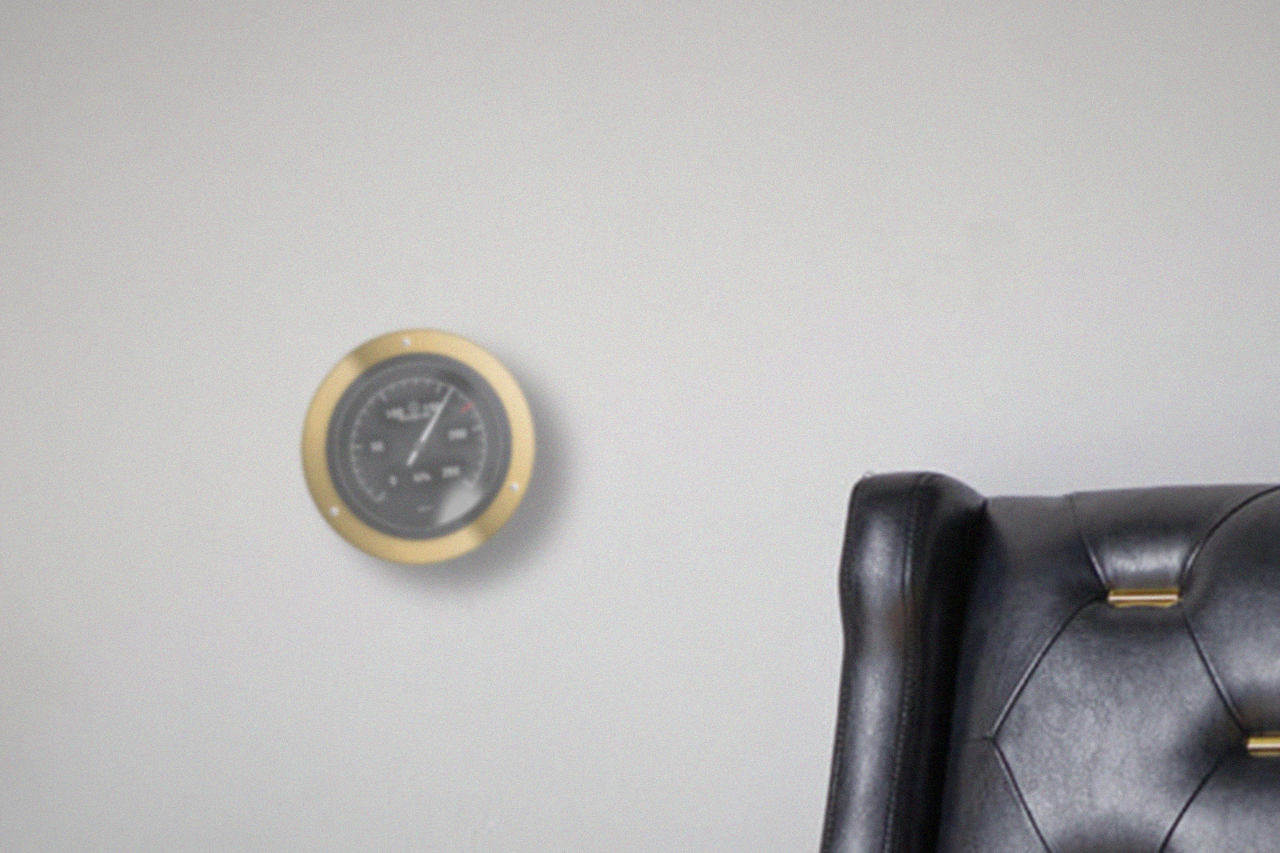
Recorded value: 160; kPa
